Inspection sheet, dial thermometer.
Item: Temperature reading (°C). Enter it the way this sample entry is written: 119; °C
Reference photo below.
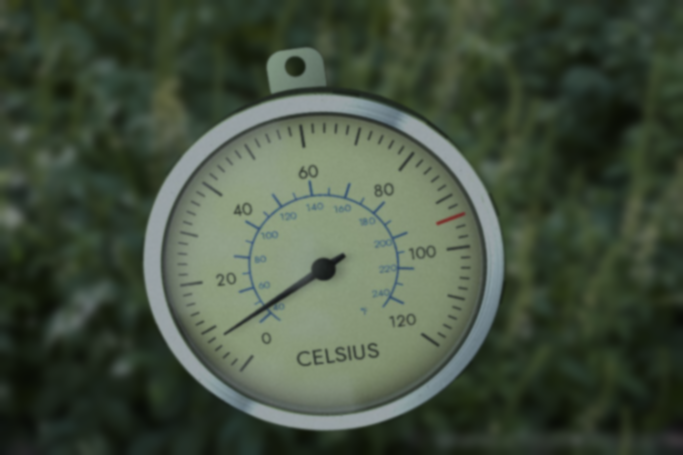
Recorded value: 8; °C
